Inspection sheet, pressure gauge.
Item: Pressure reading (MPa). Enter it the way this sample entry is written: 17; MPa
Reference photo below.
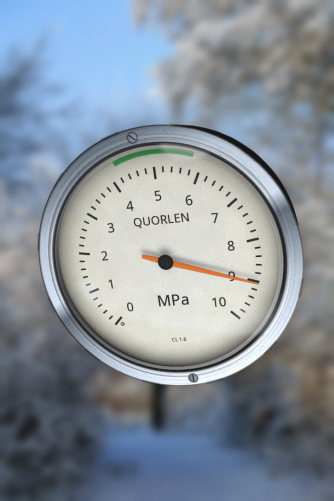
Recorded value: 9; MPa
